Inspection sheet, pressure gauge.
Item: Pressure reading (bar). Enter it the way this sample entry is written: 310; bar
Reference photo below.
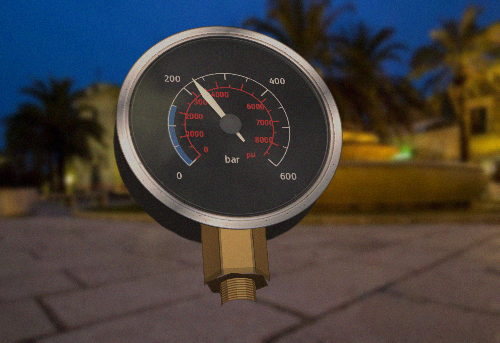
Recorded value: 225; bar
